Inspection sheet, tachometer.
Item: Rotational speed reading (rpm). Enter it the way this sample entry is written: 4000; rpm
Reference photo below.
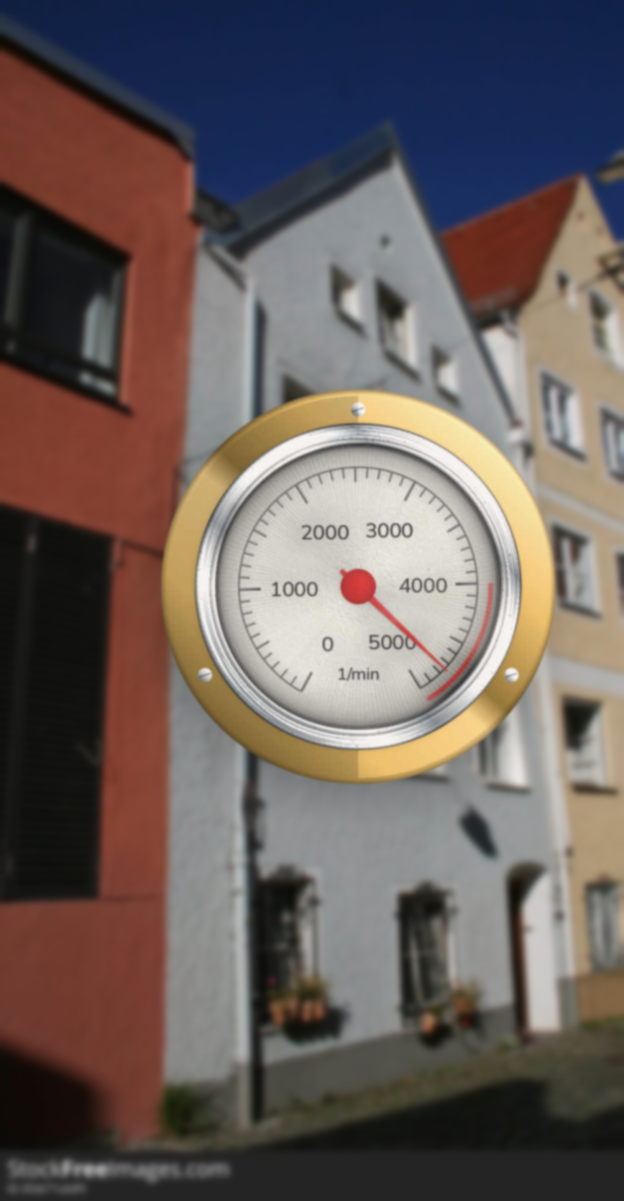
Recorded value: 4750; rpm
